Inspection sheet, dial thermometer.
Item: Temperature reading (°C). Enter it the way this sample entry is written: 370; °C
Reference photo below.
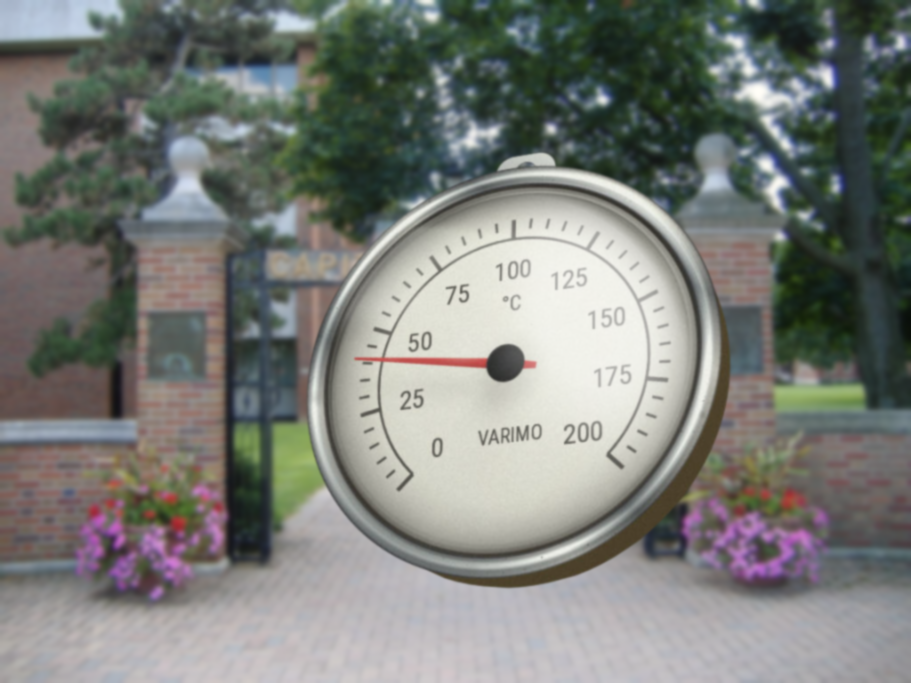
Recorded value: 40; °C
